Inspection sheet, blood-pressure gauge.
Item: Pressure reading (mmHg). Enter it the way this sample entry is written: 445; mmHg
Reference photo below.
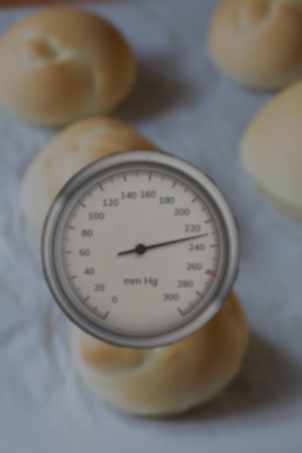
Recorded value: 230; mmHg
